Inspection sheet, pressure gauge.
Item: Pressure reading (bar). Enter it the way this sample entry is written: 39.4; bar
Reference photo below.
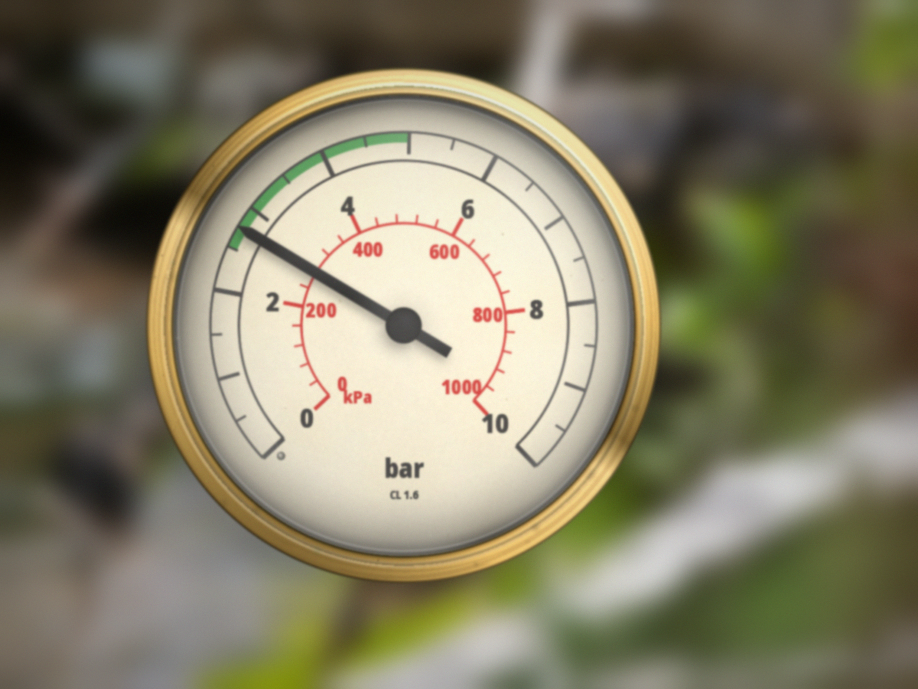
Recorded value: 2.75; bar
